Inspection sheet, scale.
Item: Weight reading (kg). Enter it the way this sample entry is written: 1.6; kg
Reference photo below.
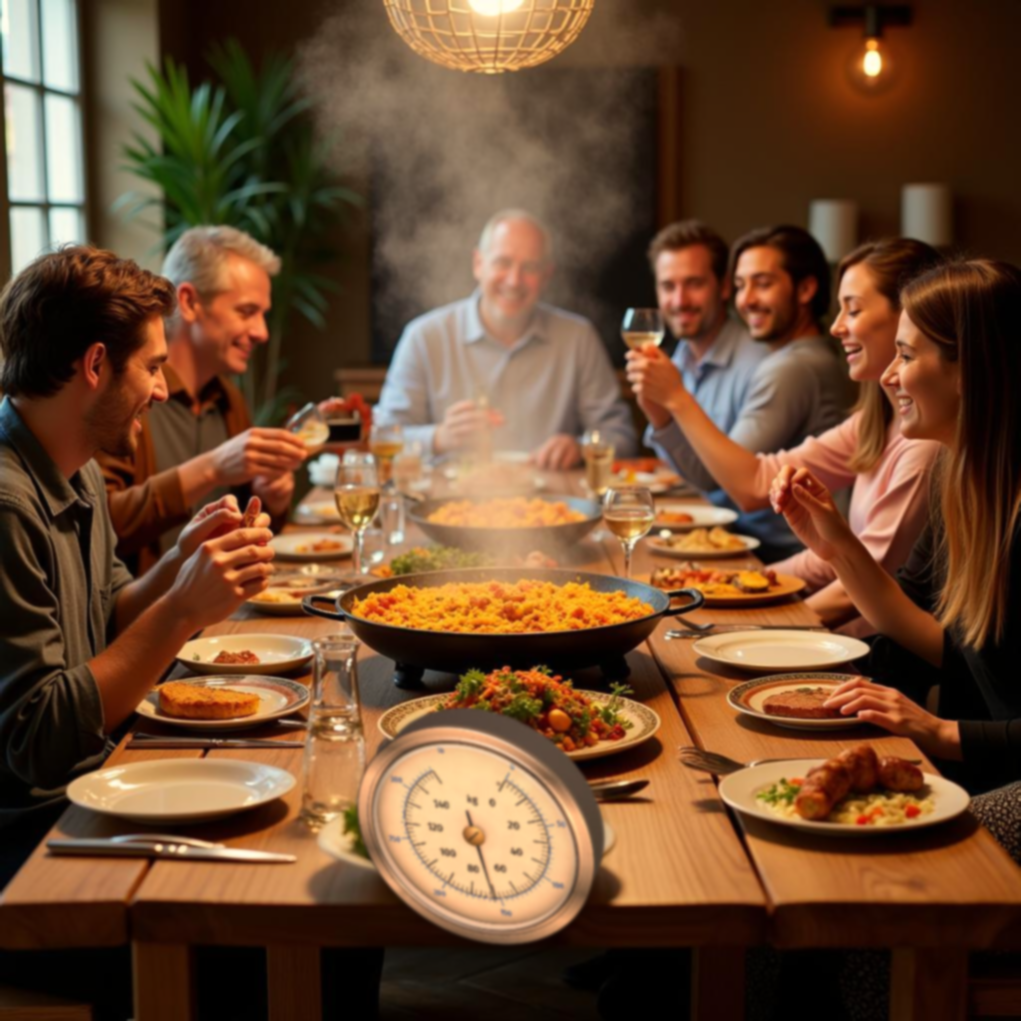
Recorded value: 70; kg
